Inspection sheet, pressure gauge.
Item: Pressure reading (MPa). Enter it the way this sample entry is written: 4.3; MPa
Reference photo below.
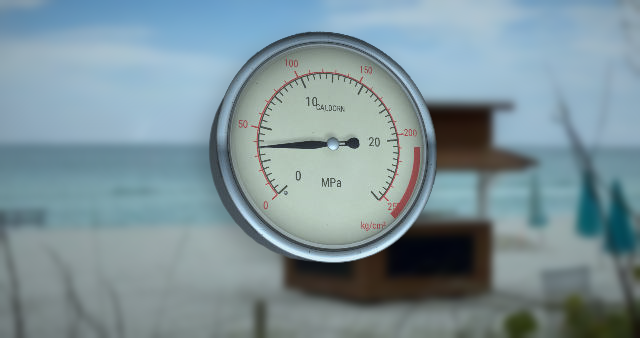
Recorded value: 3.5; MPa
